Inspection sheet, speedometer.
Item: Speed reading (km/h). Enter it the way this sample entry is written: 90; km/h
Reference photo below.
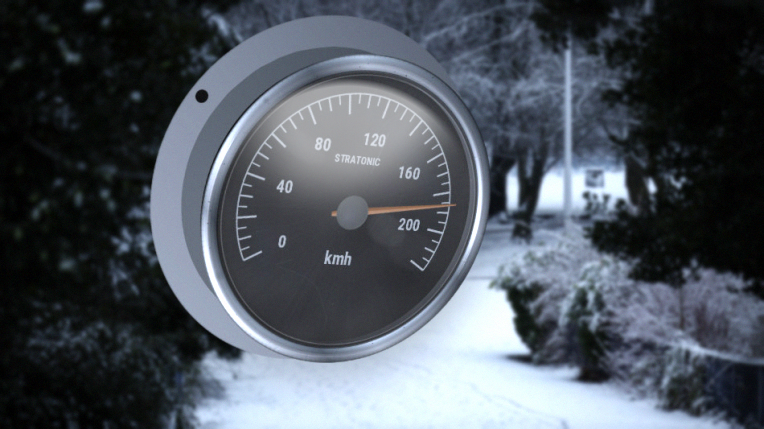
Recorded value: 185; km/h
